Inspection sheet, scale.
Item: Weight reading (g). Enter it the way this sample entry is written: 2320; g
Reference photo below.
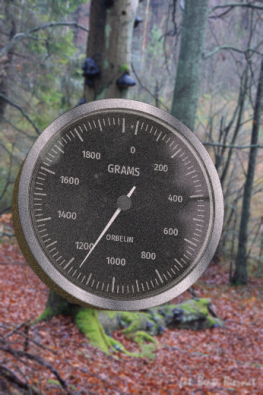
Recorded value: 1160; g
